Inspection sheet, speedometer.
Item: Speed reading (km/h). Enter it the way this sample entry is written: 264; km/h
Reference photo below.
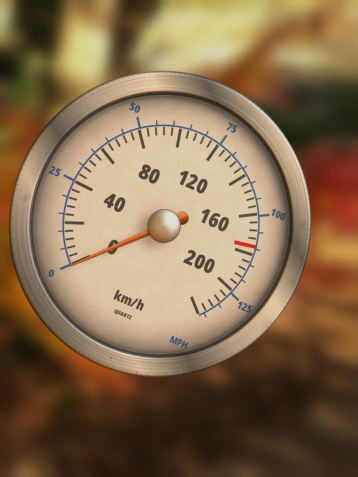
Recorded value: 0; km/h
